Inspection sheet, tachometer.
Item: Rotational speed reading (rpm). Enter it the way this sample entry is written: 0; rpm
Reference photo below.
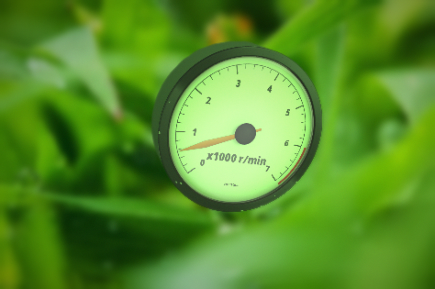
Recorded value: 600; rpm
